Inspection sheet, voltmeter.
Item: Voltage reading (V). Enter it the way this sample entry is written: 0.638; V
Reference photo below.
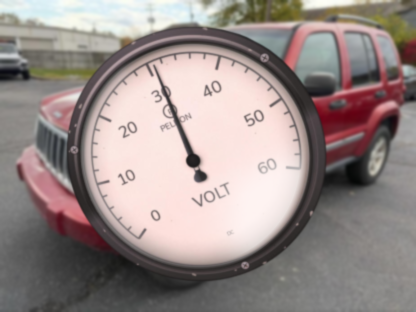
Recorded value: 31; V
